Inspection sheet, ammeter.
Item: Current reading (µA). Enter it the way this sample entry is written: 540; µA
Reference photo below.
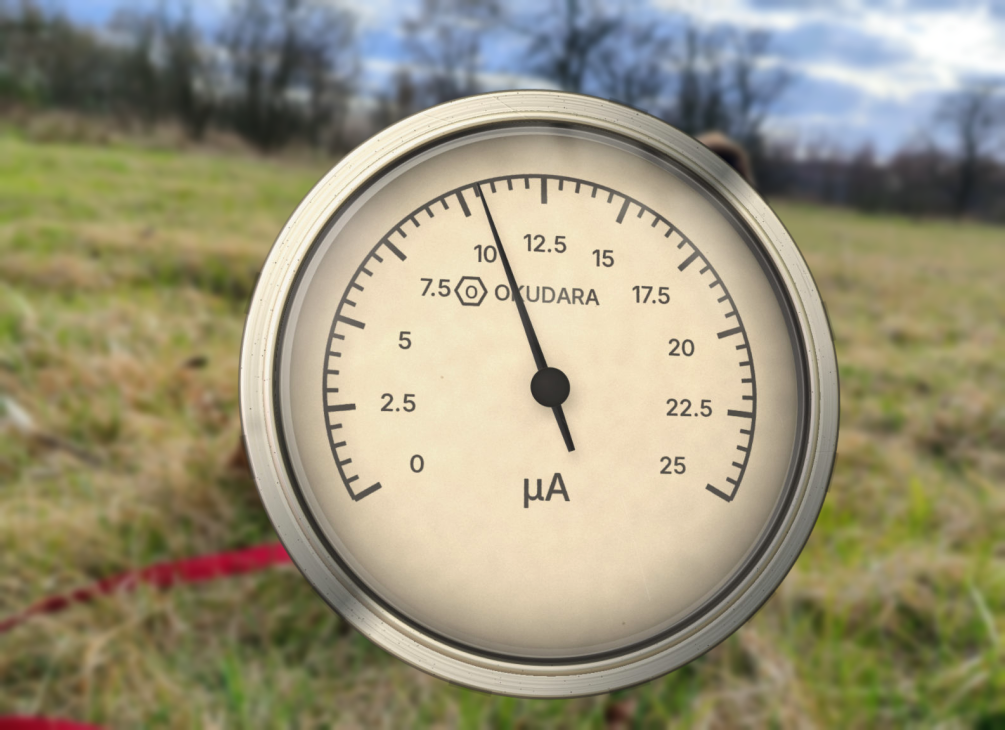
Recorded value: 10.5; µA
